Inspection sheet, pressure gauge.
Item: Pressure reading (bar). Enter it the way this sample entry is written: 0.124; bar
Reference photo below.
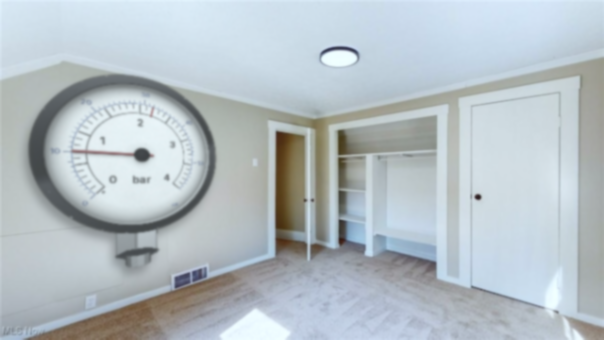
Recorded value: 0.7; bar
